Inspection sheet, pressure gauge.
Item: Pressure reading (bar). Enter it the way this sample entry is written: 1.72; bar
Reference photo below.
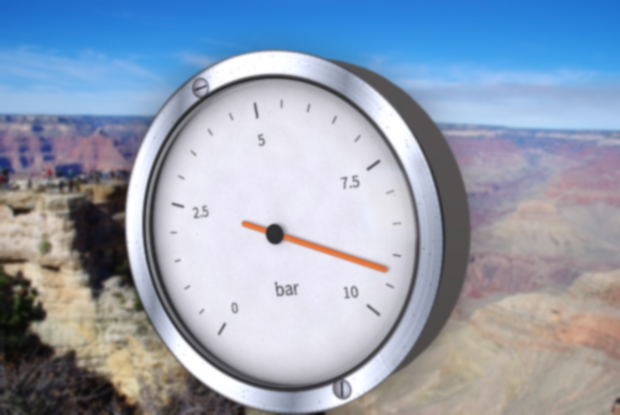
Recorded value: 9.25; bar
